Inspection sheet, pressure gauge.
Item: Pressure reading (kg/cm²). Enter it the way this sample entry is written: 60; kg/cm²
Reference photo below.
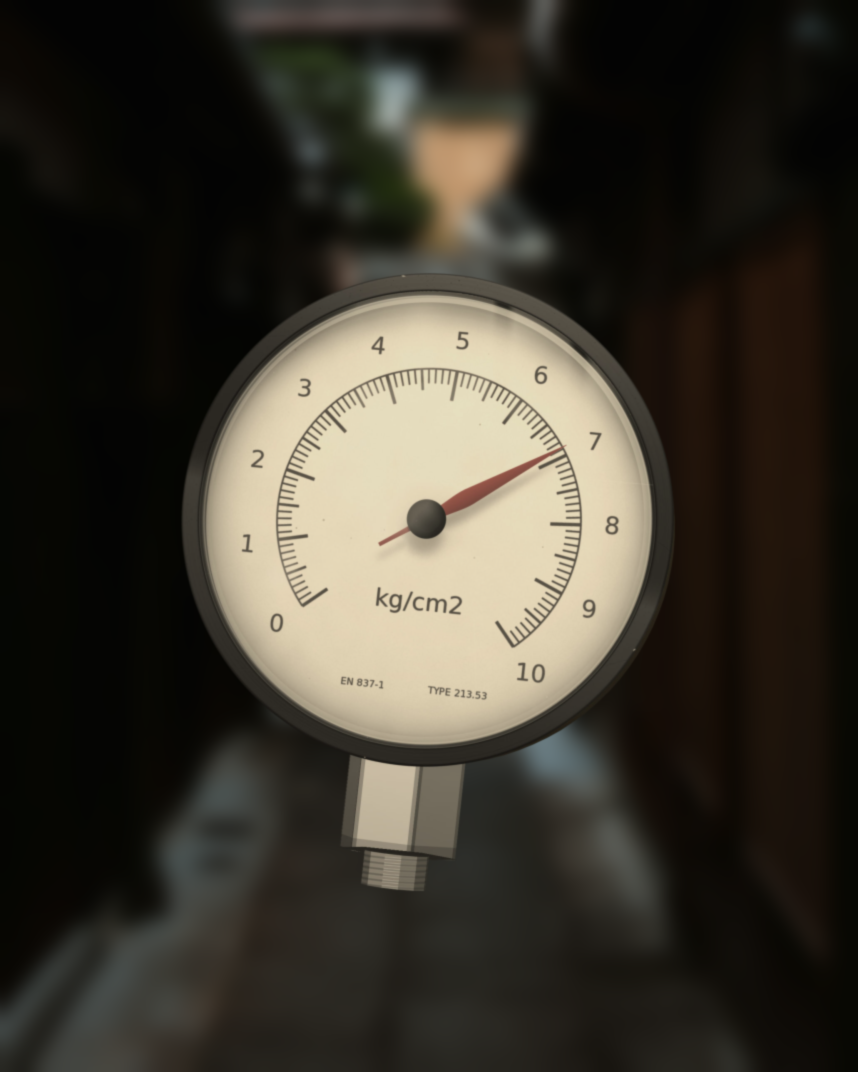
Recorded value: 6.9; kg/cm²
